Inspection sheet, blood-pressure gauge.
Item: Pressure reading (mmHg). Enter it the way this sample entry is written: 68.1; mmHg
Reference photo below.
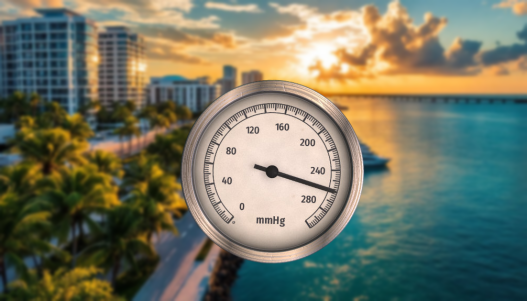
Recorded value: 260; mmHg
